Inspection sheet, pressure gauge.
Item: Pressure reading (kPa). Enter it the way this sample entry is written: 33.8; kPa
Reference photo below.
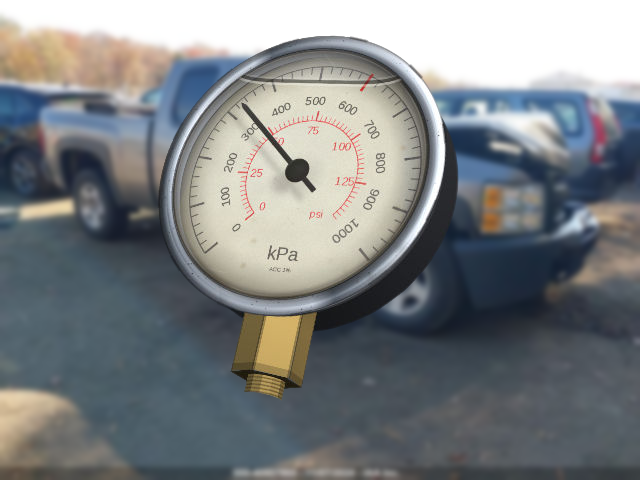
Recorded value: 330; kPa
